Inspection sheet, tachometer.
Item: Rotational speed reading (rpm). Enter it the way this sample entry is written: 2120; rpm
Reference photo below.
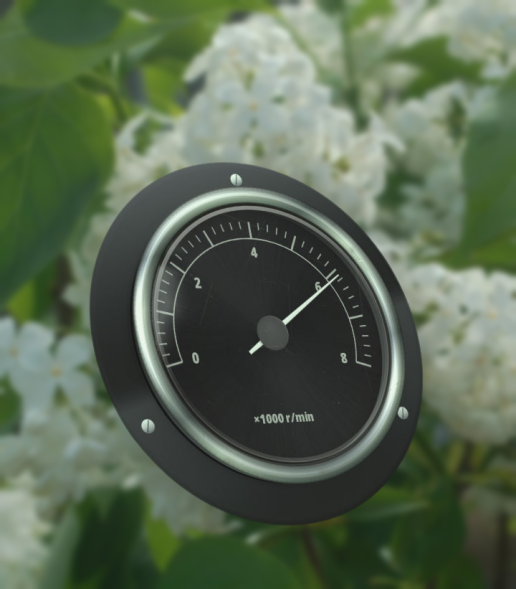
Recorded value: 6100; rpm
